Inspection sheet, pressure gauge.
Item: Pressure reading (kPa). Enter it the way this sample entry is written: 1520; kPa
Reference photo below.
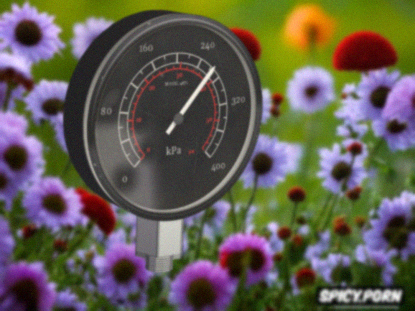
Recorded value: 260; kPa
